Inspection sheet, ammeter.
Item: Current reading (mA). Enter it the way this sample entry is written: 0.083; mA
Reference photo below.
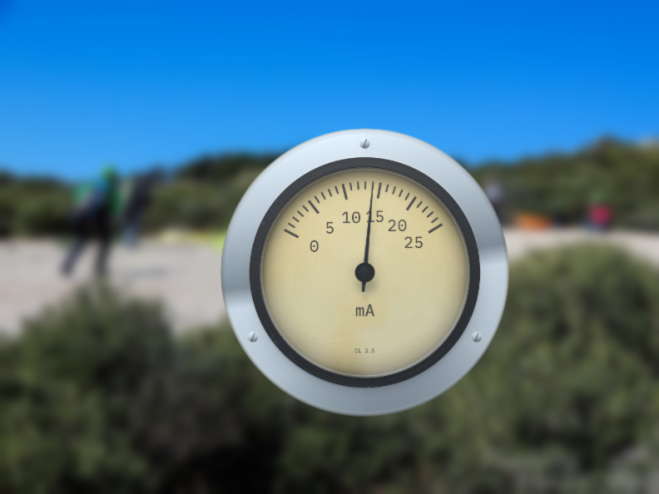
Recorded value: 14; mA
